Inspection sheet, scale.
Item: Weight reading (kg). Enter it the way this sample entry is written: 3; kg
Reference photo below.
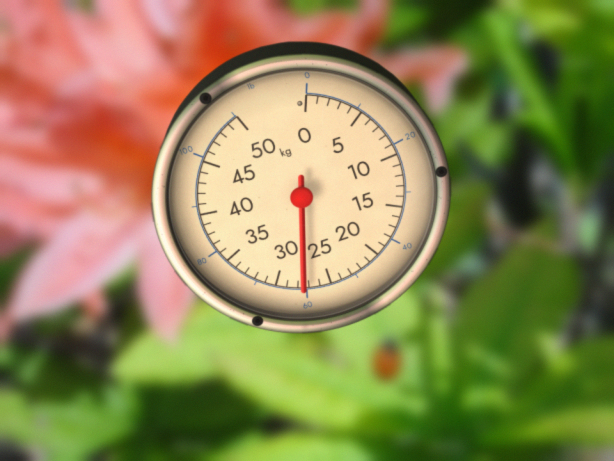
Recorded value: 27.5; kg
